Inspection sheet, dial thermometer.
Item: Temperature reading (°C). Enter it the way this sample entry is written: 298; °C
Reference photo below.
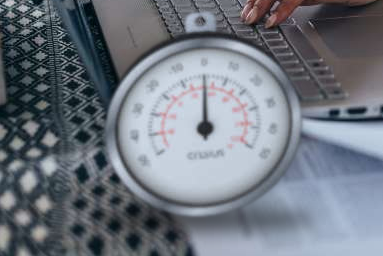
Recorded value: 0; °C
